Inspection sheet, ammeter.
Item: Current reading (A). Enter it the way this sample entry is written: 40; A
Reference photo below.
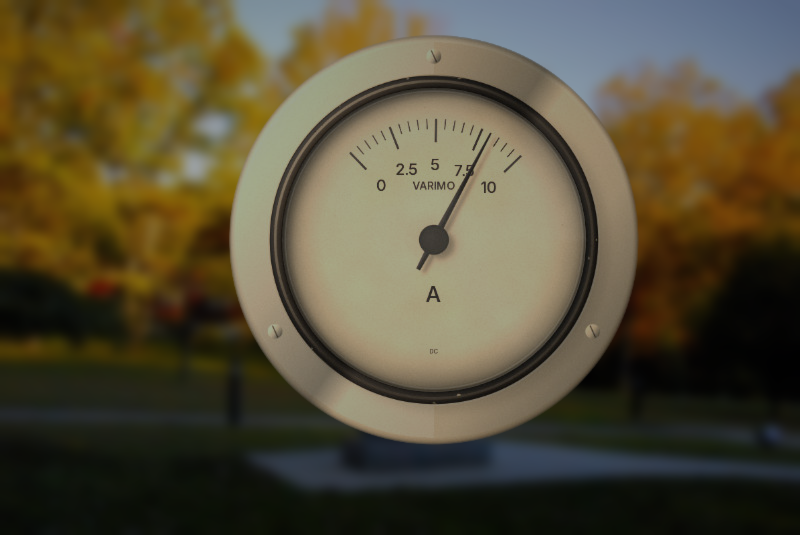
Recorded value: 8; A
